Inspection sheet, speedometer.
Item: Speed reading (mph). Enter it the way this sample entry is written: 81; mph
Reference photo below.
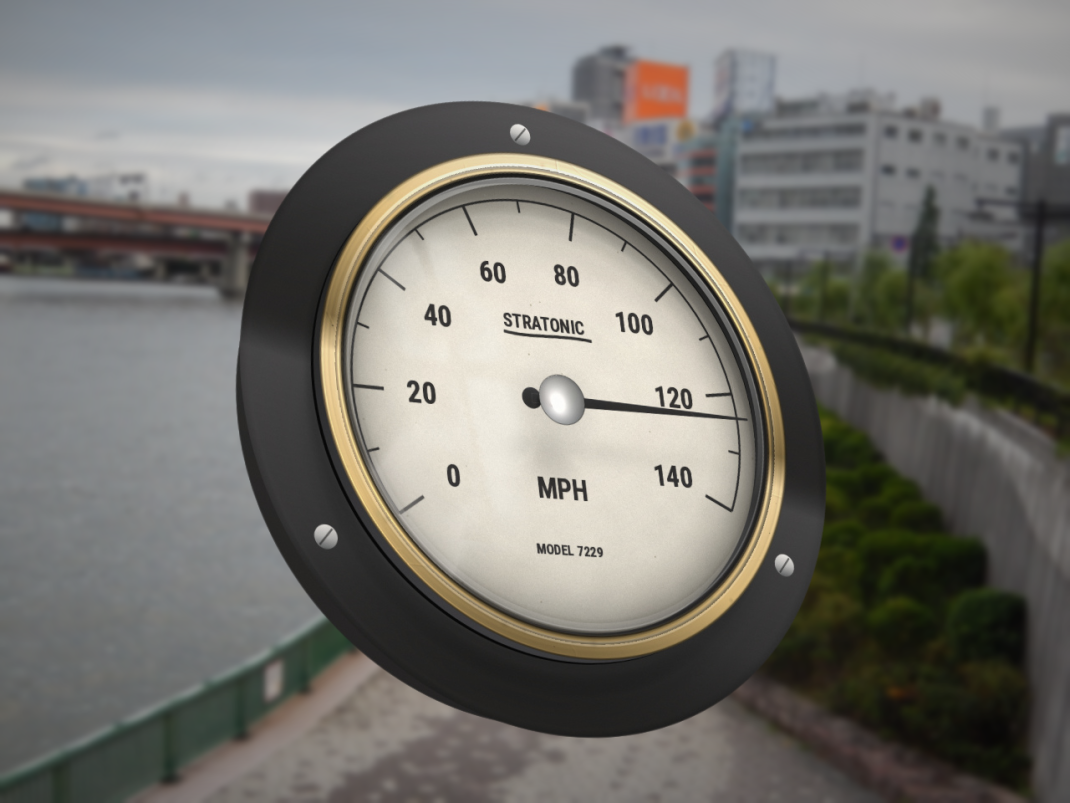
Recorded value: 125; mph
